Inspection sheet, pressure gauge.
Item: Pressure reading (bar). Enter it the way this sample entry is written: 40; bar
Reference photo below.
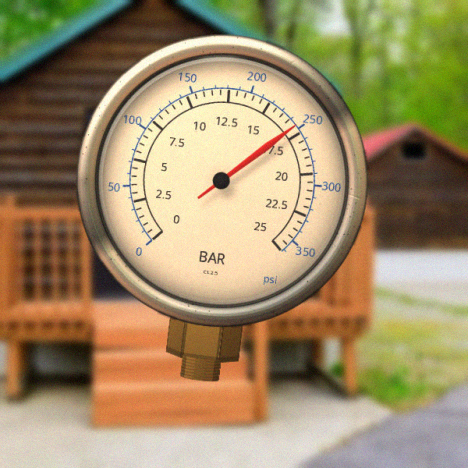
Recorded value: 17; bar
